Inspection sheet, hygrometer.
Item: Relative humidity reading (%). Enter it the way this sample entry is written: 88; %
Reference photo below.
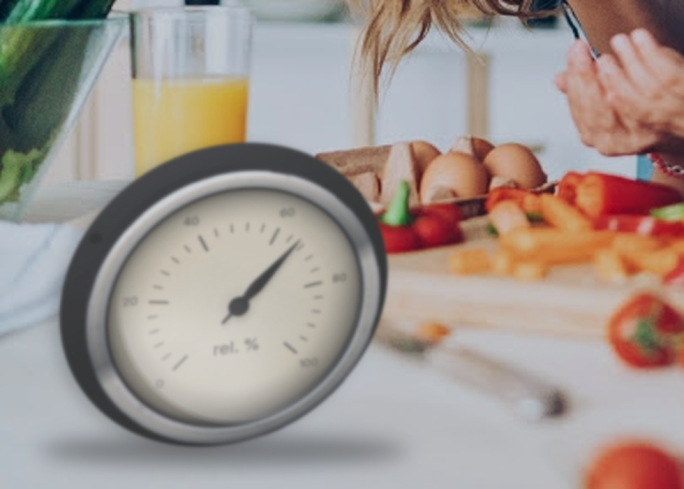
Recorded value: 66; %
